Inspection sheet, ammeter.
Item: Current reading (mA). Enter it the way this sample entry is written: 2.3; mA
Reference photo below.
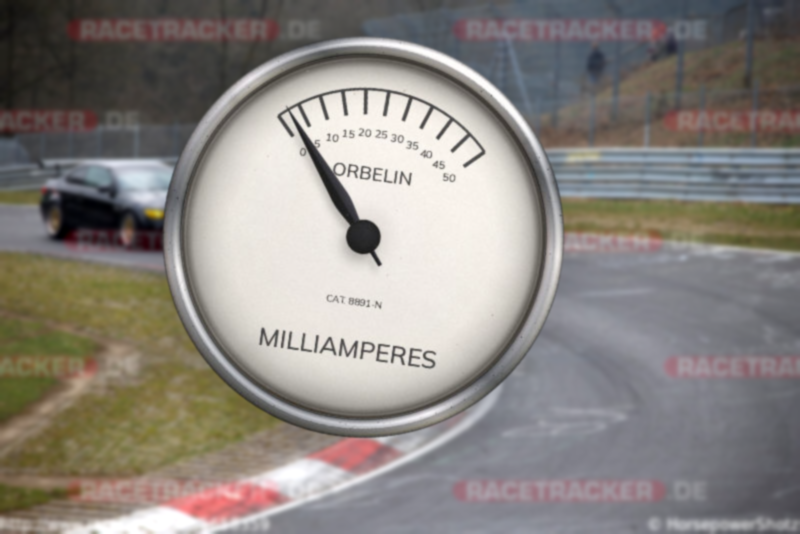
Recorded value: 2.5; mA
